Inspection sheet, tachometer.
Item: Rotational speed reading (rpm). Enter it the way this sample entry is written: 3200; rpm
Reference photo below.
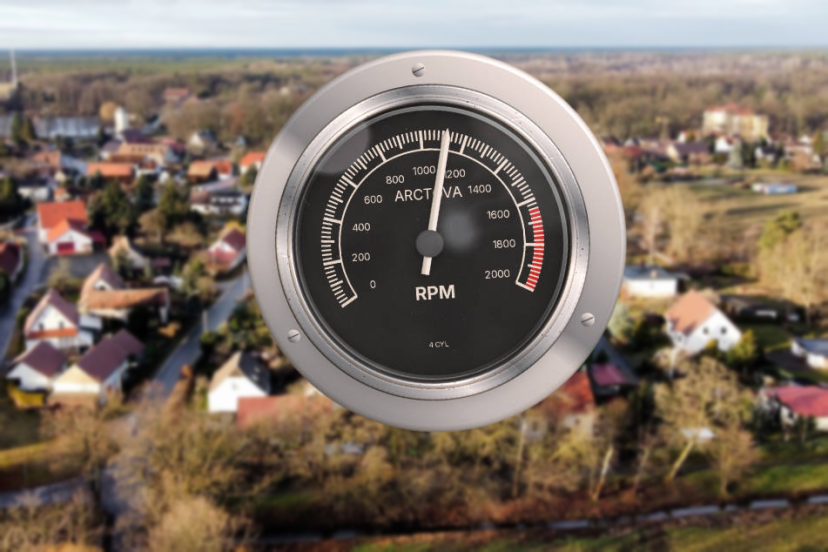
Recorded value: 1120; rpm
